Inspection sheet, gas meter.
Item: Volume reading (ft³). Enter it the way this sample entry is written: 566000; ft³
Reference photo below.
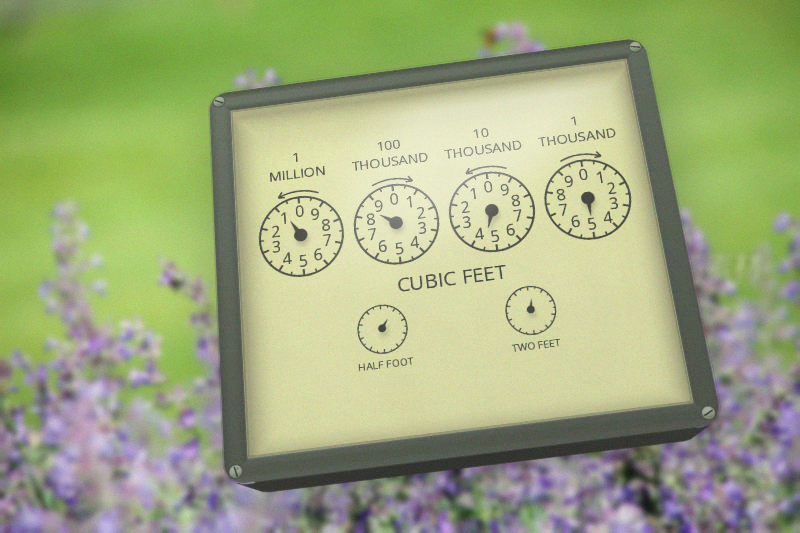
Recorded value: 84500; ft³
